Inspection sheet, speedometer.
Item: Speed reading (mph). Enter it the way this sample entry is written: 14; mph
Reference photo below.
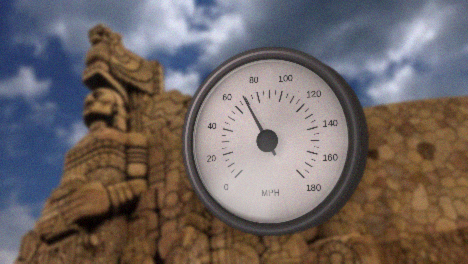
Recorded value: 70; mph
